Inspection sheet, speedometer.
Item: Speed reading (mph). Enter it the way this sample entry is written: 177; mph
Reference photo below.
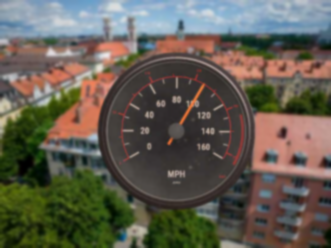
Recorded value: 100; mph
